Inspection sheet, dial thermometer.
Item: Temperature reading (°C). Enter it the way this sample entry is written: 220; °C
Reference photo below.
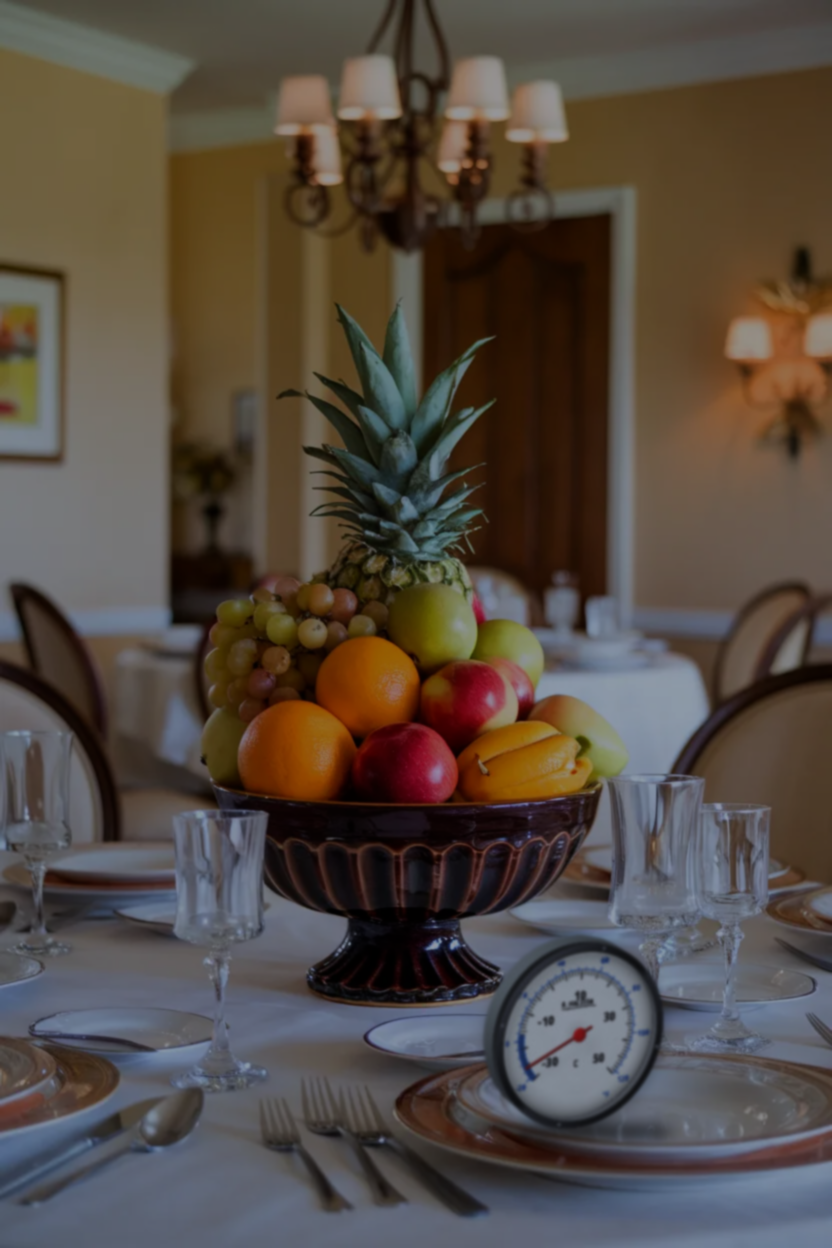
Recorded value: -25; °C
